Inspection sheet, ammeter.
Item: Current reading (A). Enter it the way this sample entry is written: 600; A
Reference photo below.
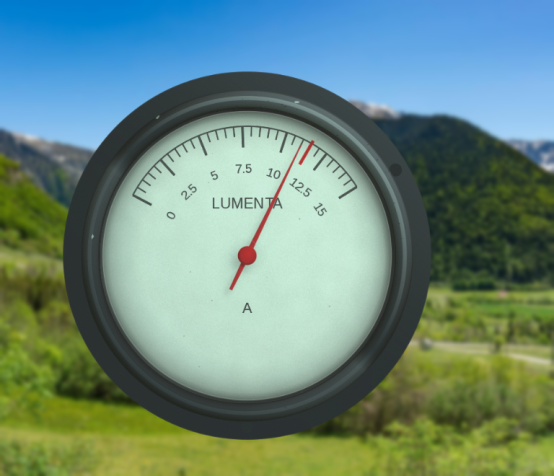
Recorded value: 11; A
